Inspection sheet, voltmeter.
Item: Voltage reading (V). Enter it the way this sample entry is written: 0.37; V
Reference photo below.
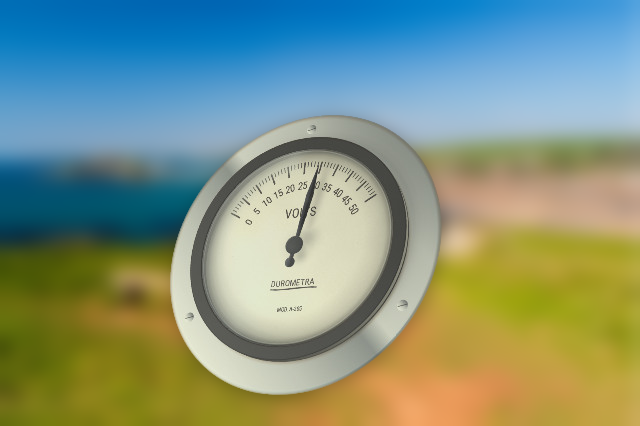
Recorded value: 30; V
